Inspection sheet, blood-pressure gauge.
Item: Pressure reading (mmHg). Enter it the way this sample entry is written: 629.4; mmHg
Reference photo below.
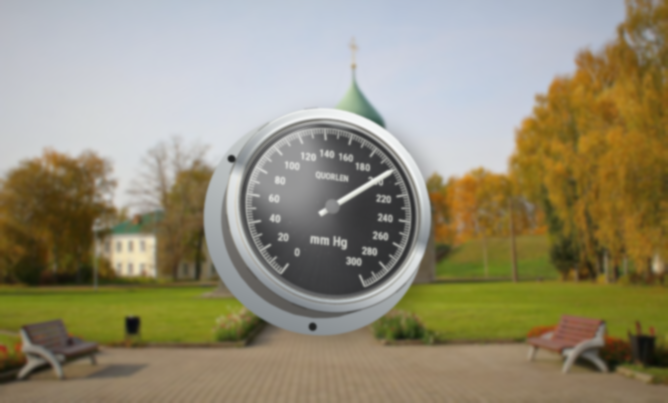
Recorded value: 200; mmHg
